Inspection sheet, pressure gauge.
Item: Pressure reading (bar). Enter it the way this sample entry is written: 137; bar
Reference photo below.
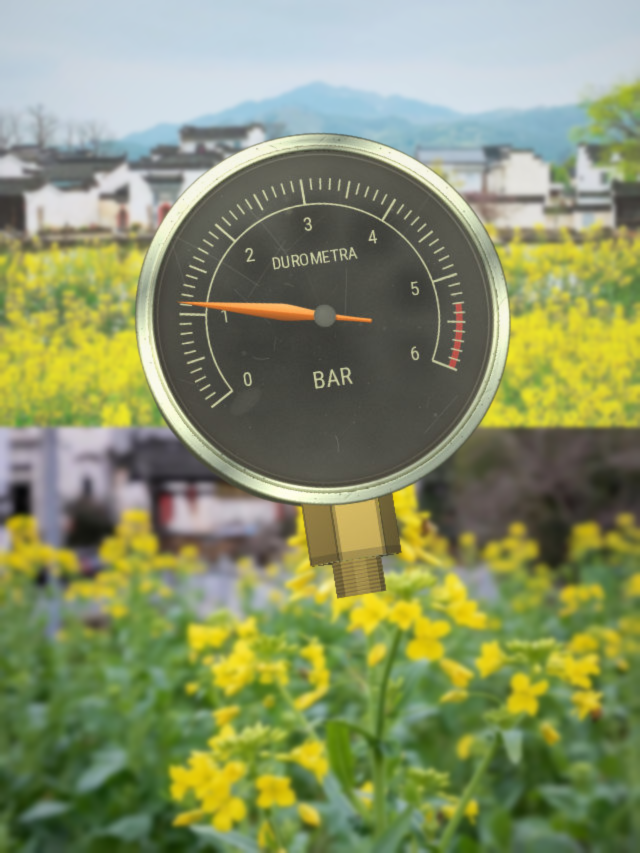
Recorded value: 1.1; bar
